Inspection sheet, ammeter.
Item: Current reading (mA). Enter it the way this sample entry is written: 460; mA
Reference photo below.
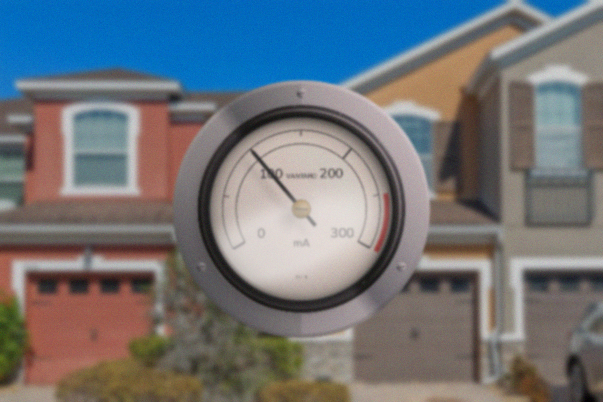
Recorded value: 100; mA
